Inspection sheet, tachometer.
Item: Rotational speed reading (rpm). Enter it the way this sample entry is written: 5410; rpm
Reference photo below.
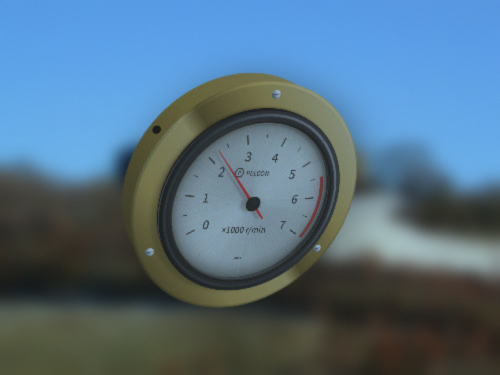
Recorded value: 2250; rpm
